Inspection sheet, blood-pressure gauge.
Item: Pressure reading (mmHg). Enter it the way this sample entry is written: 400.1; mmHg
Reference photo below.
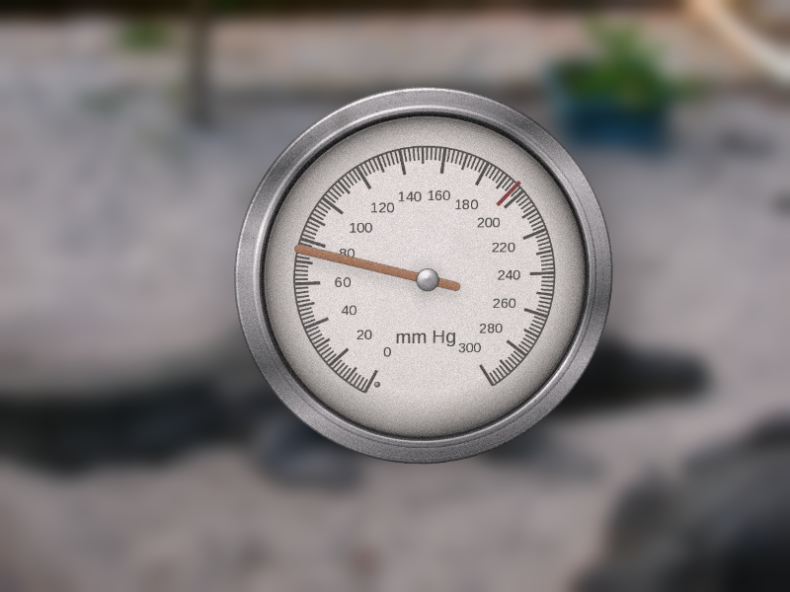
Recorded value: 76; mmHg
